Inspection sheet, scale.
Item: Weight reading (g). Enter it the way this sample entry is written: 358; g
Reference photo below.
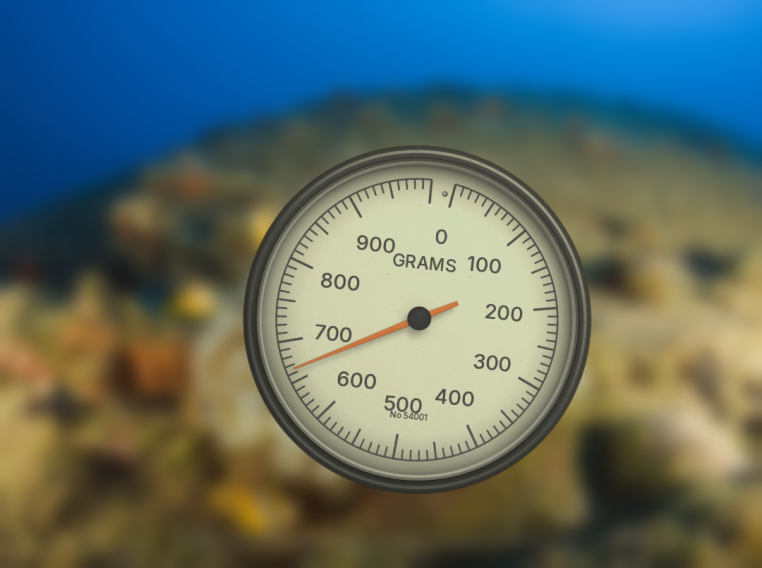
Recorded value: 665; g
